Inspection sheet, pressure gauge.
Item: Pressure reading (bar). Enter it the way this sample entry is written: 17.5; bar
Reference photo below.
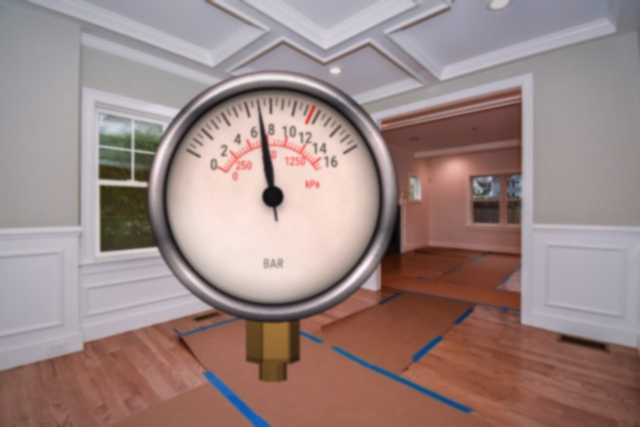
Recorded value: 7; bar
